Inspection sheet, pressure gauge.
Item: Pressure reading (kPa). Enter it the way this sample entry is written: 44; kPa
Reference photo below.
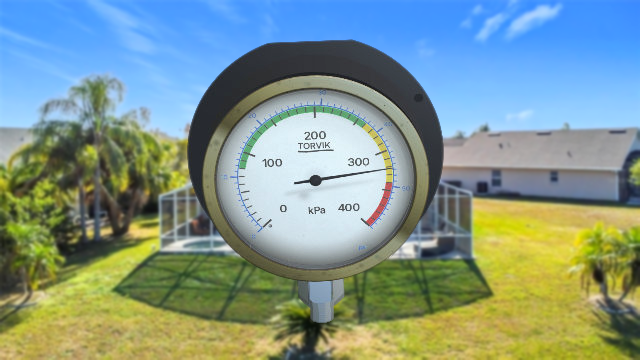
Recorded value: 320; kPa
